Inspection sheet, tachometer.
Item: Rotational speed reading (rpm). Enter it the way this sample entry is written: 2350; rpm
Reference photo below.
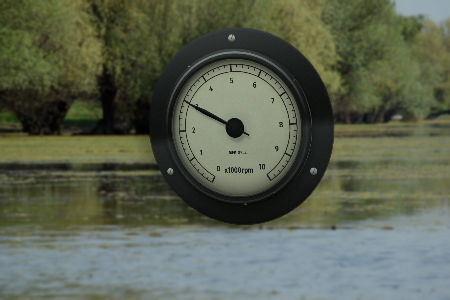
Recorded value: 3000; rpm
